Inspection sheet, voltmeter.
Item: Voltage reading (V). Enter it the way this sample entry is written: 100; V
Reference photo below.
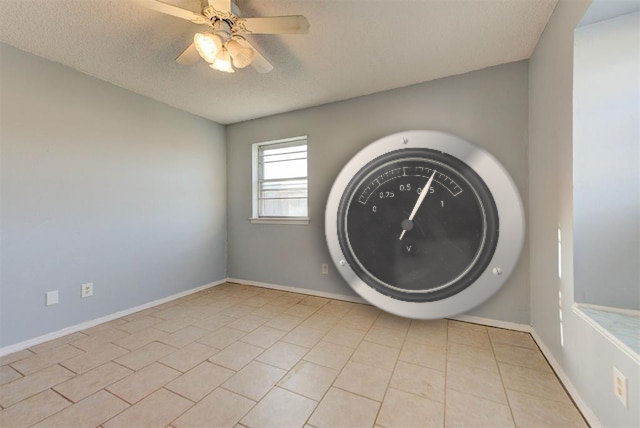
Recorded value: 0.75; V
